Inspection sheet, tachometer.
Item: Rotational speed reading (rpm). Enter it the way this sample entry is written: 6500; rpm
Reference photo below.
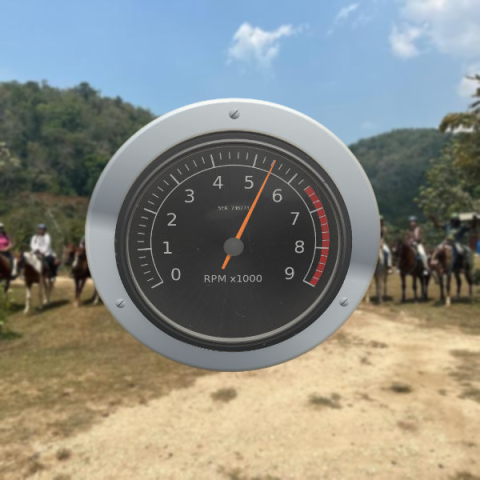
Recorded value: 5400; rpm
